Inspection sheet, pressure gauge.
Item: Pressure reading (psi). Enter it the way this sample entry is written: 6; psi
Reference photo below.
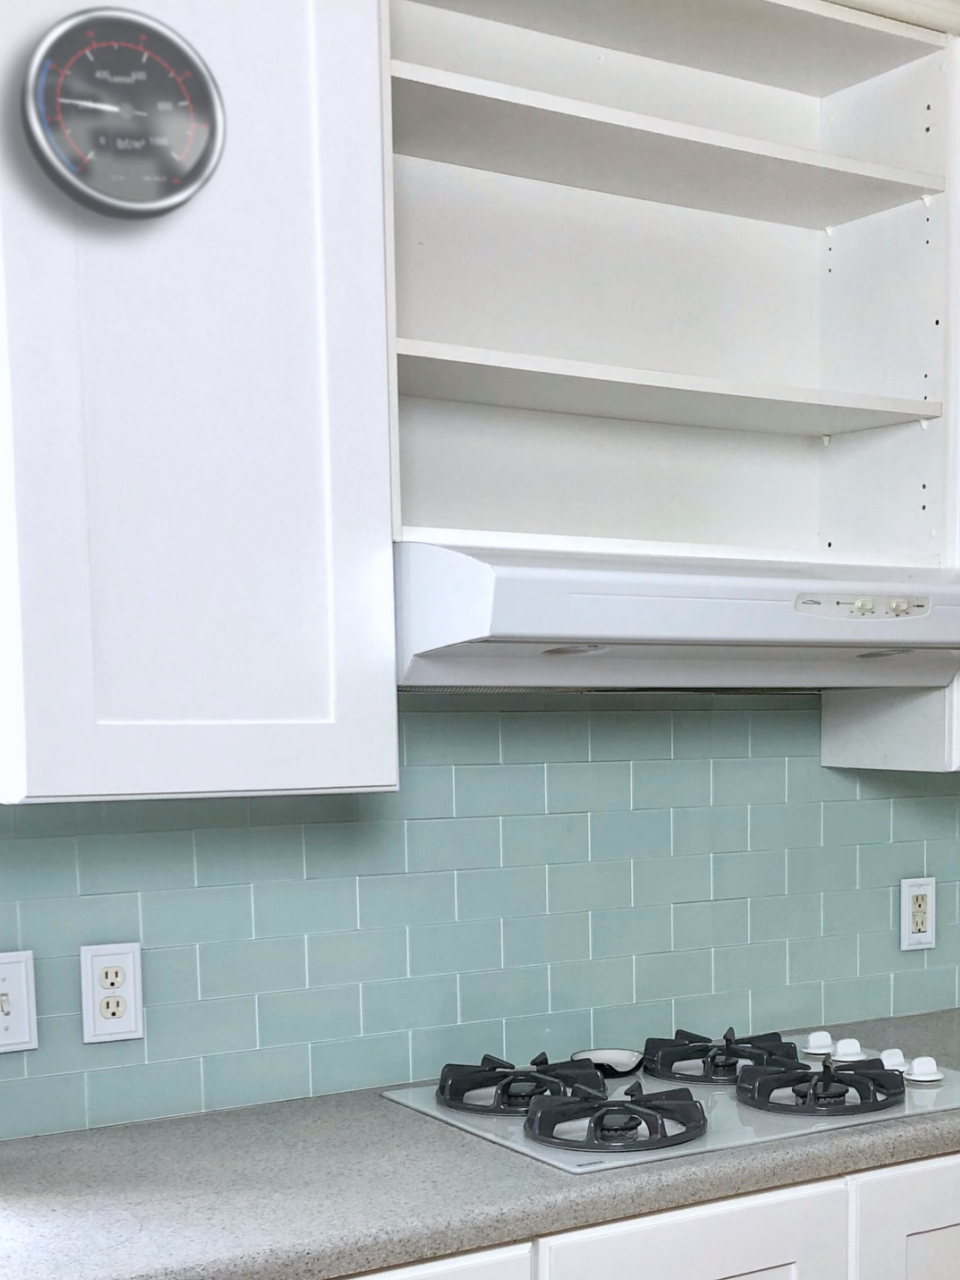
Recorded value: 200; psi
